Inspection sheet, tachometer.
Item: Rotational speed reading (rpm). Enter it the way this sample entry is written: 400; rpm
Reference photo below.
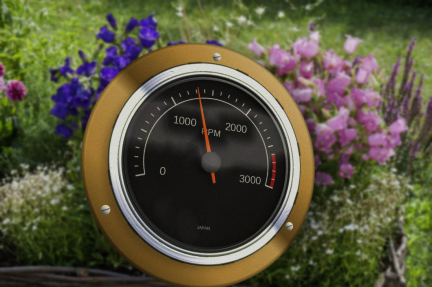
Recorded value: 1300; rpm
